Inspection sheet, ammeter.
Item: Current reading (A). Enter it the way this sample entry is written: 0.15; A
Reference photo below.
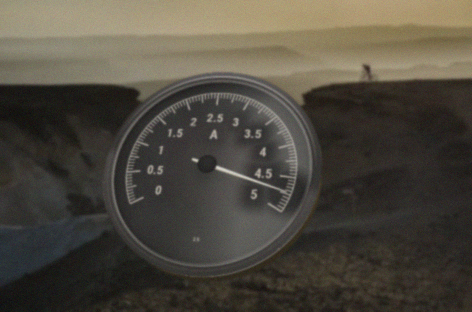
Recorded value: 4.75; A
